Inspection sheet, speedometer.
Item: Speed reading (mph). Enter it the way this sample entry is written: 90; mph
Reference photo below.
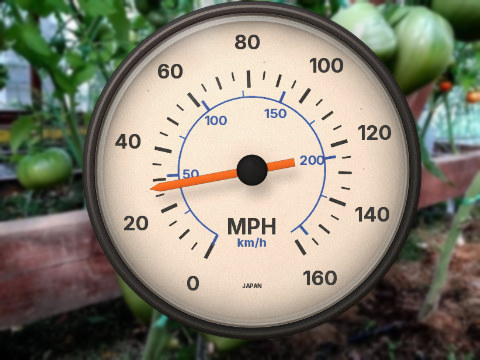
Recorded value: 27.5; mph
